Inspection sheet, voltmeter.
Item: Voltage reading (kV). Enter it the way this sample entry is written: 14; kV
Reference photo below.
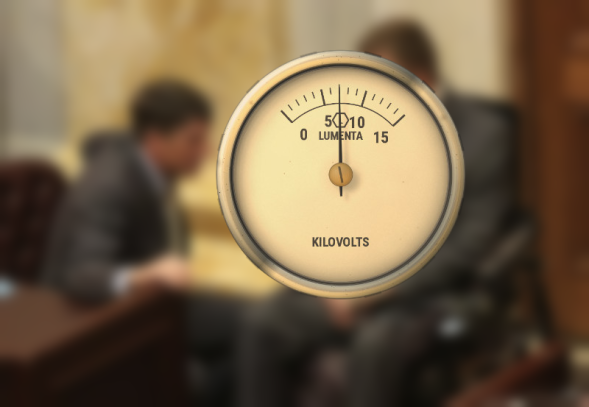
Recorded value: 7; kV
